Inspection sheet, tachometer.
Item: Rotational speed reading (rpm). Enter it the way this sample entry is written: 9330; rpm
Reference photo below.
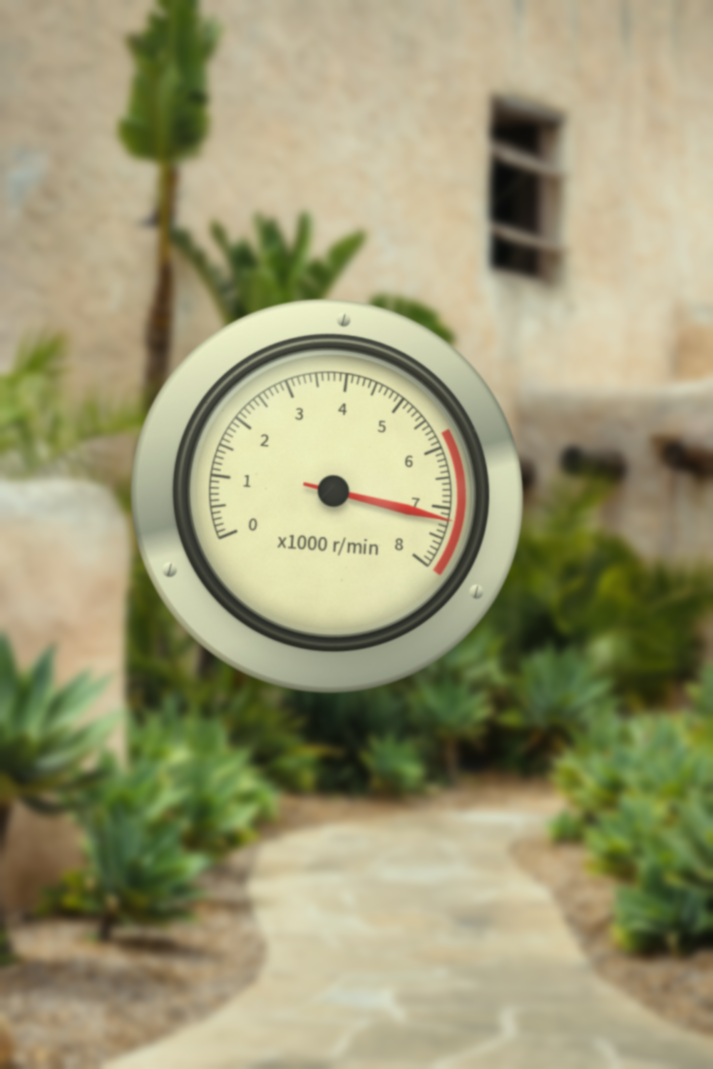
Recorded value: 7200; rpm
